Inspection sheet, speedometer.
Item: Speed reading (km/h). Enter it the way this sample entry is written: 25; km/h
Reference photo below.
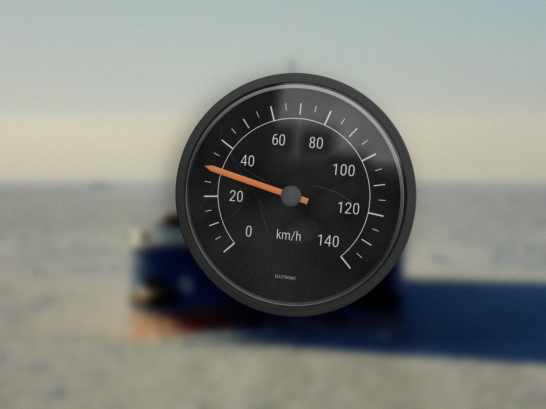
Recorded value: 30; km/h
